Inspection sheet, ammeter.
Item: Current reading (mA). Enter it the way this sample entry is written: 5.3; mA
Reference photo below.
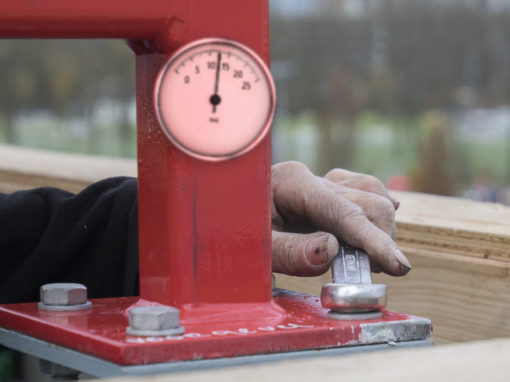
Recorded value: 12.5; mA
